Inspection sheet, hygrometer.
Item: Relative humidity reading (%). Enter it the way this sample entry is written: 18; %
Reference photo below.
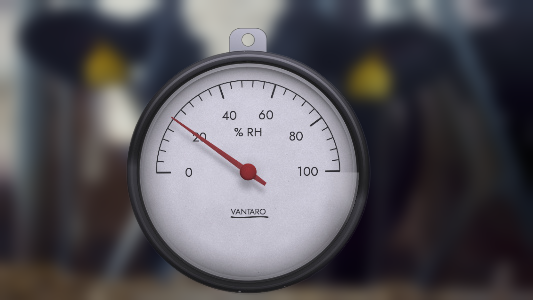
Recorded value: 20; %
